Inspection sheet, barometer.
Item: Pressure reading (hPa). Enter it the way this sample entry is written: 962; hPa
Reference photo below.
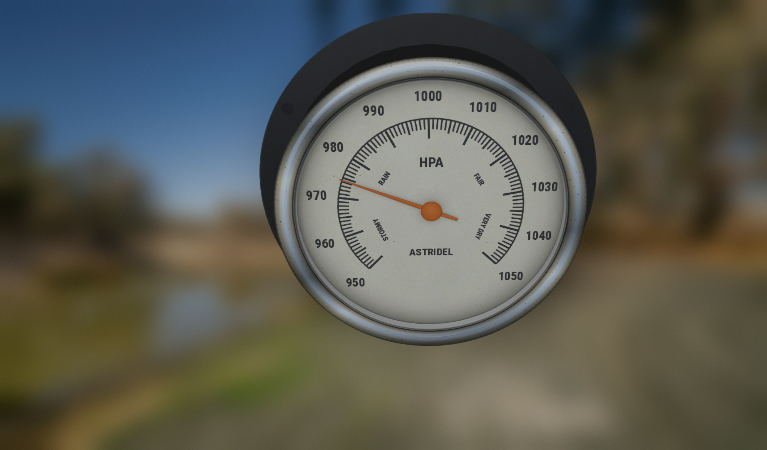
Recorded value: 975; hPa
